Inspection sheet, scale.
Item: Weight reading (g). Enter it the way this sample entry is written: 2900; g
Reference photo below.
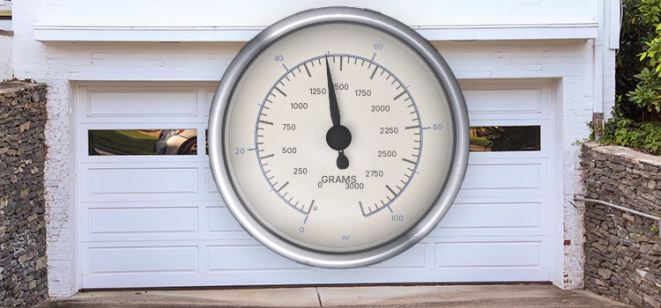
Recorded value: 1400; g
